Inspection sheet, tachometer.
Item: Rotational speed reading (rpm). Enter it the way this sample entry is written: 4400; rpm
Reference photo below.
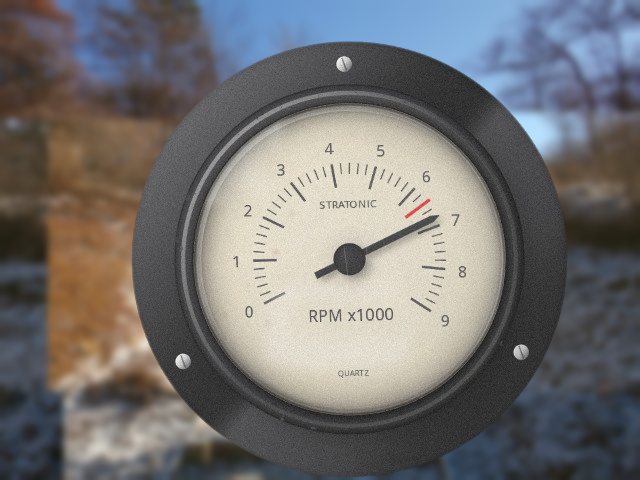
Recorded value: 6800; rpm
